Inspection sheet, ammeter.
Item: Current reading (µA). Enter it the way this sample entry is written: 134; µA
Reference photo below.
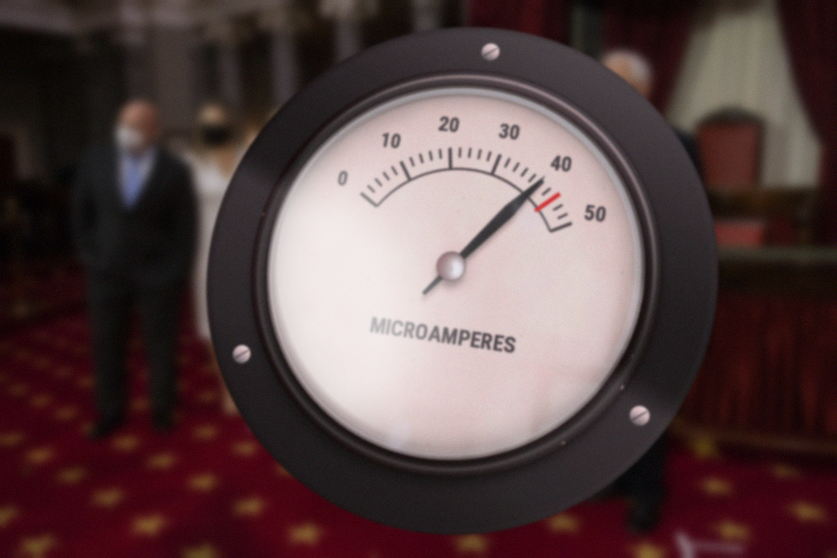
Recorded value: 40; µA
